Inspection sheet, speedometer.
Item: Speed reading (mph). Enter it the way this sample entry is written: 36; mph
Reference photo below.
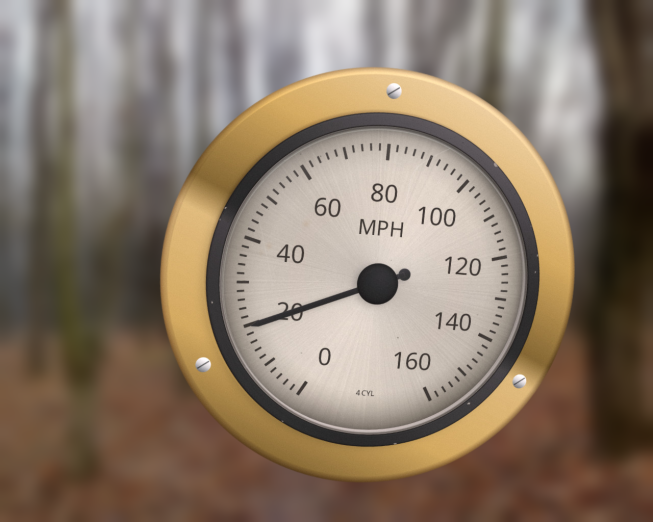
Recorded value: 20; mph
